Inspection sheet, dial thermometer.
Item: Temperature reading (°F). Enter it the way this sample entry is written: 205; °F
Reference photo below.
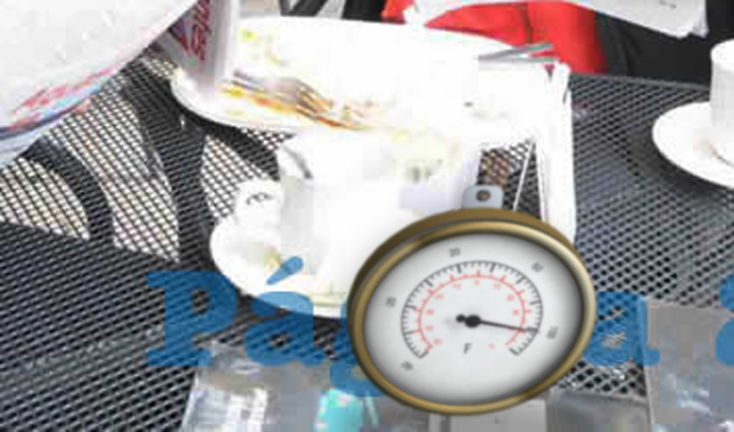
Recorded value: 100; °F
